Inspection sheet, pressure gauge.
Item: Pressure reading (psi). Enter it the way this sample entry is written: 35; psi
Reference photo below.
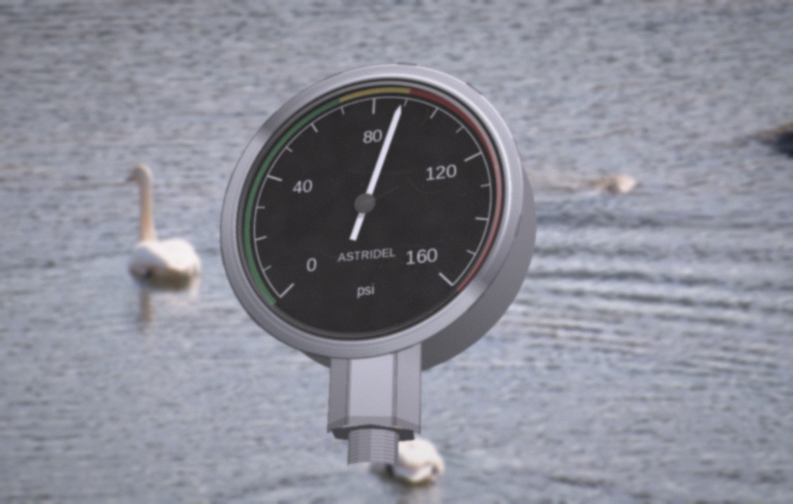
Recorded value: 90; psi
